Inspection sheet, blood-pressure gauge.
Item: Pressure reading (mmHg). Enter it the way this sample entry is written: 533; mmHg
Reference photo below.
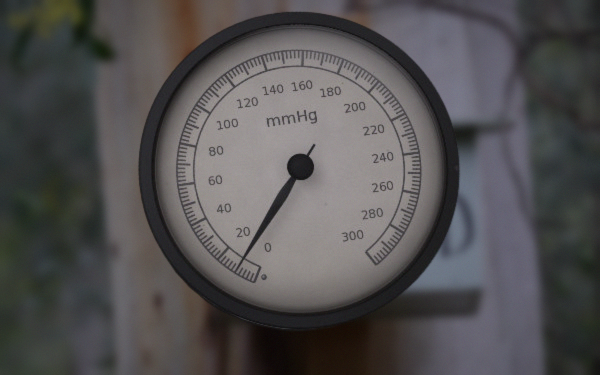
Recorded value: 10; mmHg
